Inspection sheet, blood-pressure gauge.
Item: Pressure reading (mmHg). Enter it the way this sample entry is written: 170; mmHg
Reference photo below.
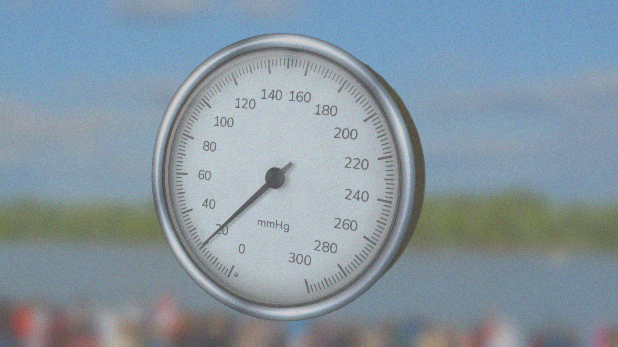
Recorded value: 20; mmHg
